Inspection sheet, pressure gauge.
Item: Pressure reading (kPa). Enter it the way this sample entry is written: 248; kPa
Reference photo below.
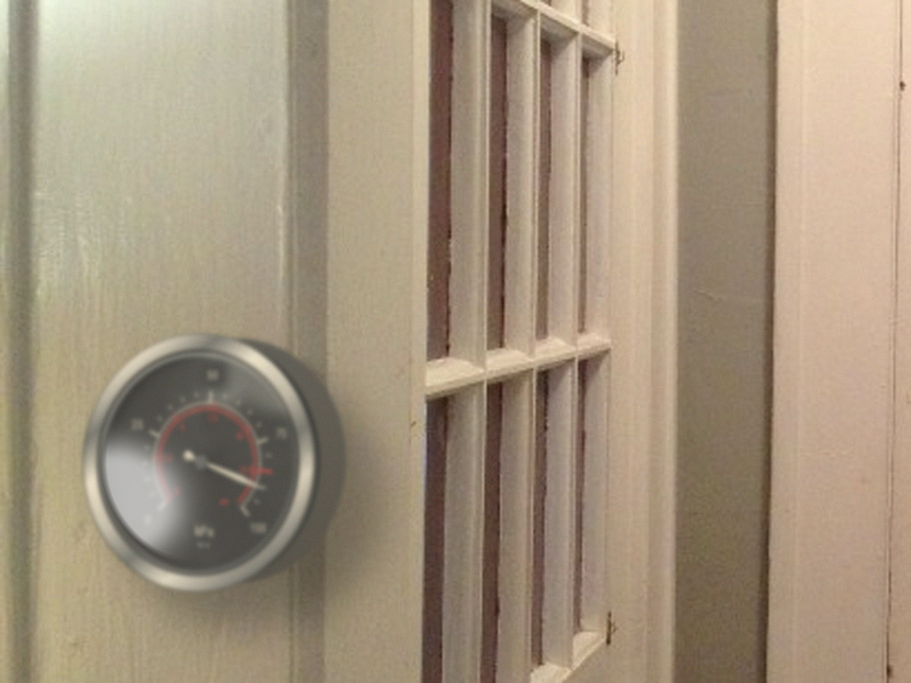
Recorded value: 90; kPa
